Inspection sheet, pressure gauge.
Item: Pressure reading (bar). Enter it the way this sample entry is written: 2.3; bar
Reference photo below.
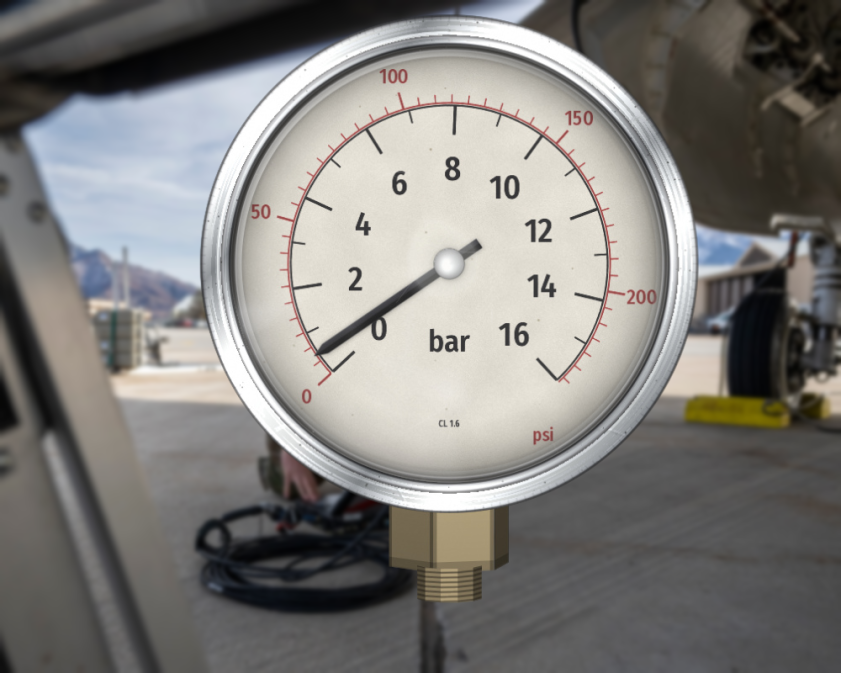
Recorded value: 0.5; bar
